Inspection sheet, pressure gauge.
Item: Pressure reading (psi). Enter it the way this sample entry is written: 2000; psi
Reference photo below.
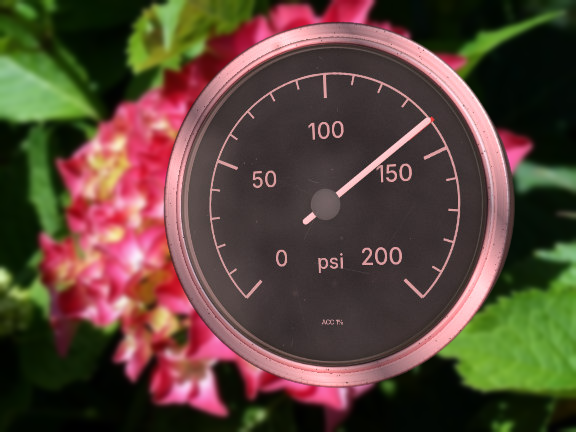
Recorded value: 140; psi
